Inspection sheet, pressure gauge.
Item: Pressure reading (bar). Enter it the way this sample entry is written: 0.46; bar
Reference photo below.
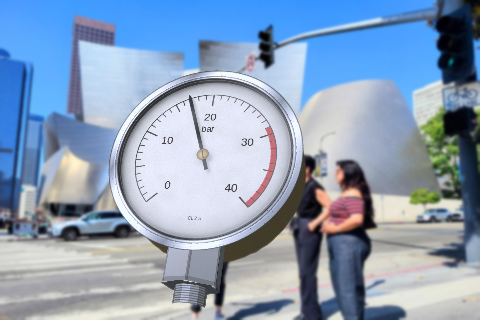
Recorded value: 17; bar
